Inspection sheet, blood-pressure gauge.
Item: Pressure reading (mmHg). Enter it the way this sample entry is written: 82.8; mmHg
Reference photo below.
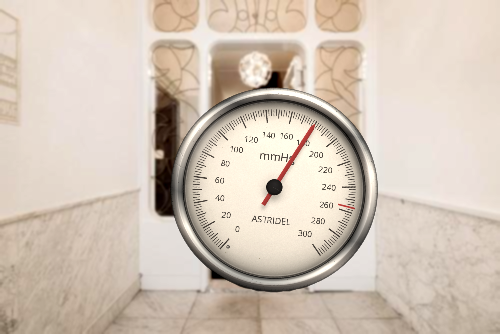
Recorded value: 180; mmHg
